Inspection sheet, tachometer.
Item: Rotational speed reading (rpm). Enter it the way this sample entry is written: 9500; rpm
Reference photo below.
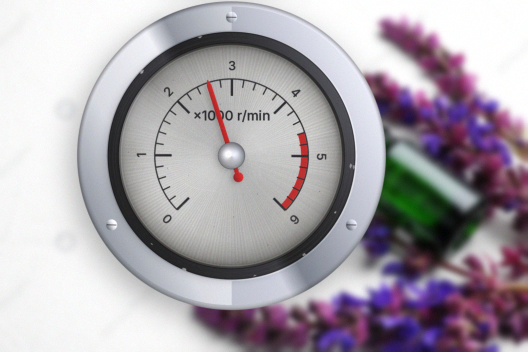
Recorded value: 2600; rpm
